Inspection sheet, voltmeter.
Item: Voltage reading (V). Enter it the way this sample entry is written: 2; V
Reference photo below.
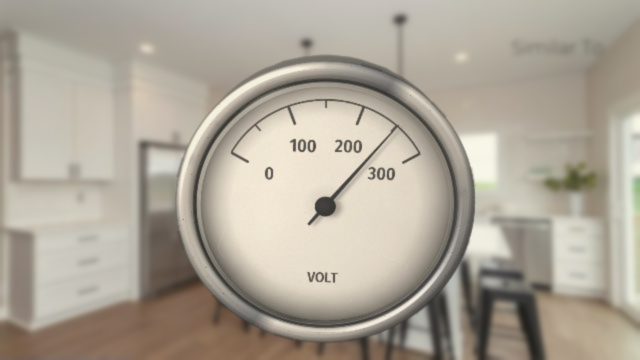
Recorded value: 250; V
